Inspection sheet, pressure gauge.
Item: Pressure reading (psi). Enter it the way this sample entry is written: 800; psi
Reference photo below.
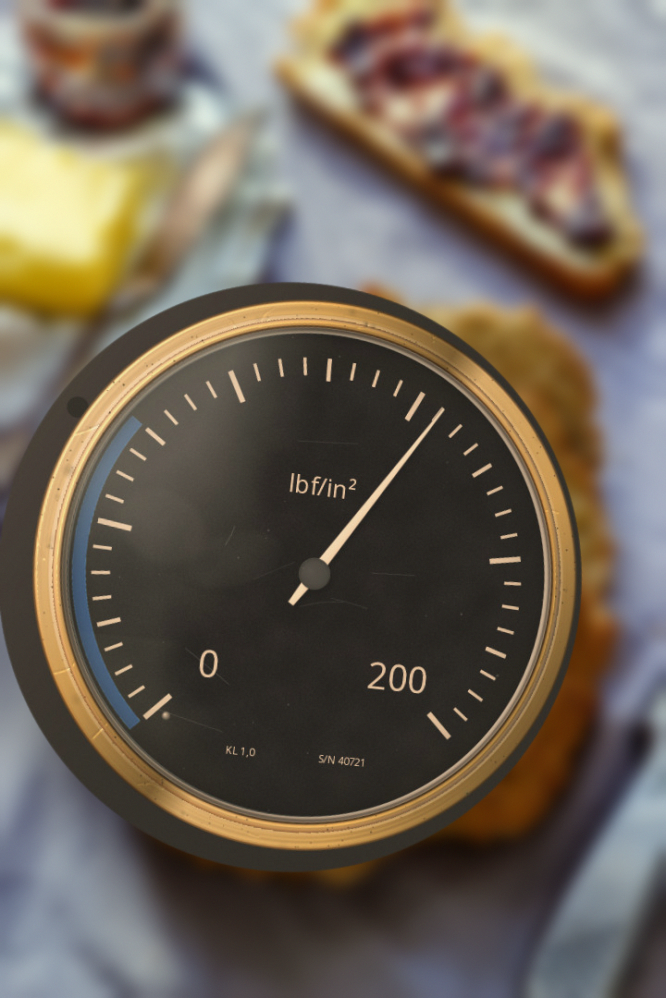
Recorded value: 125; psi
